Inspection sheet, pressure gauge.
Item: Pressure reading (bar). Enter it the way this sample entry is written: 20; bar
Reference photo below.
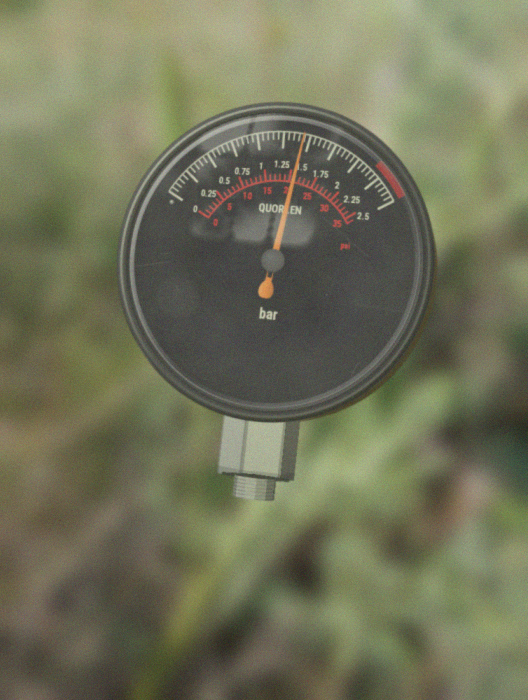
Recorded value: 1.45; bar
